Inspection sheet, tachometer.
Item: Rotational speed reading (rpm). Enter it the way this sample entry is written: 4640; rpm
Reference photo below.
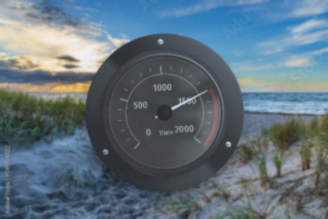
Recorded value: 1500; rpm
